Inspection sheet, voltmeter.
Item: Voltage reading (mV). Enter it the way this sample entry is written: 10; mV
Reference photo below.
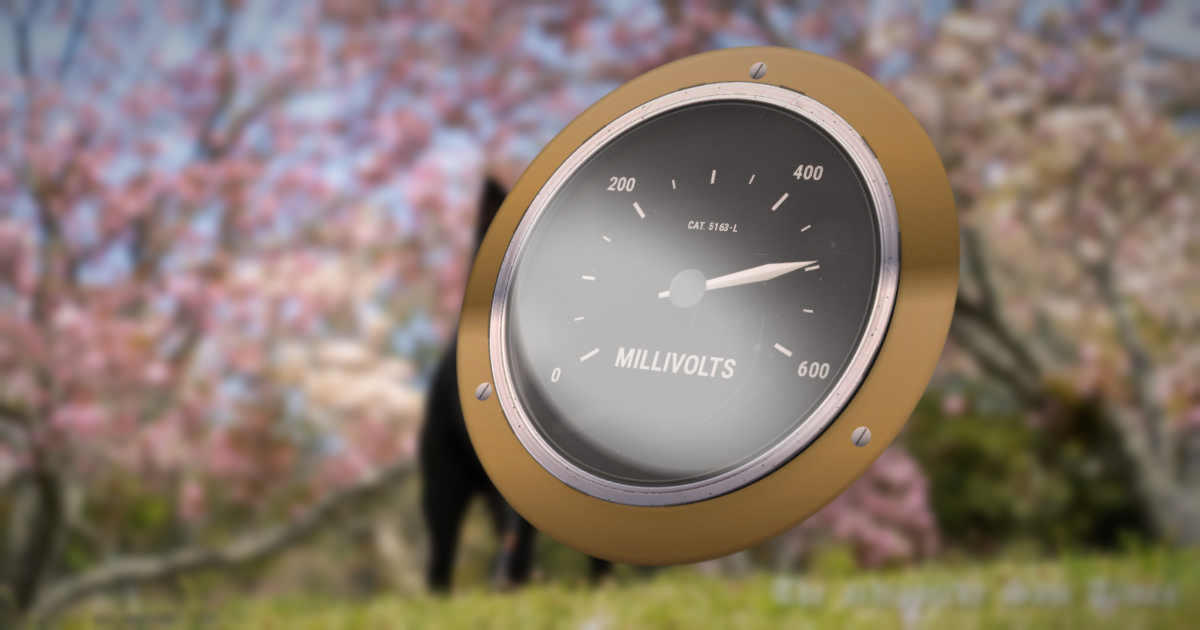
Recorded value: 500; mV
